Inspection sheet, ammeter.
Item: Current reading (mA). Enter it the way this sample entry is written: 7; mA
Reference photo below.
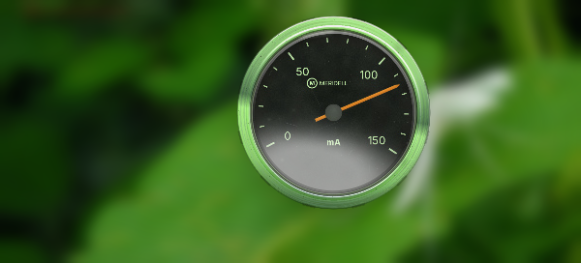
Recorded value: 115; mA
